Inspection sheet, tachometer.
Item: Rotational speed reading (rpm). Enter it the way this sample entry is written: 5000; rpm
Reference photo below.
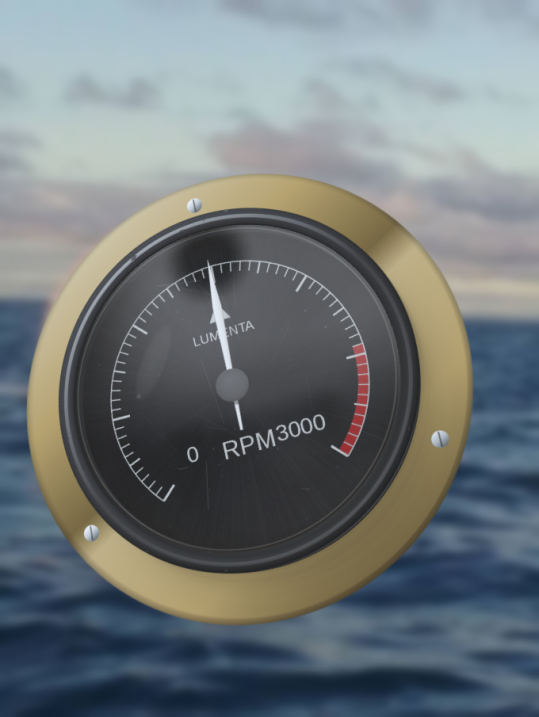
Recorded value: 1500; rpm
